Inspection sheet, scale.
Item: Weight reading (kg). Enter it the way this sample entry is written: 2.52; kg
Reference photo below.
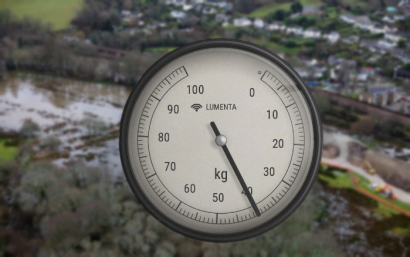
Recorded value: 40; kg
